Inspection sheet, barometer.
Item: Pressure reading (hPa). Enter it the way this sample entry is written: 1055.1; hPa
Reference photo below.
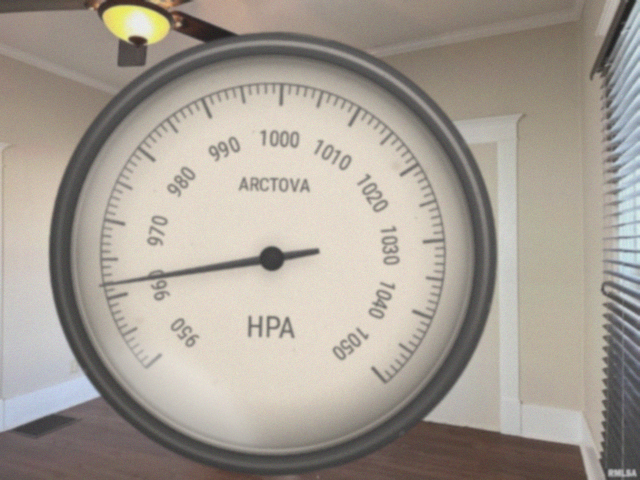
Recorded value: 962; hPa
